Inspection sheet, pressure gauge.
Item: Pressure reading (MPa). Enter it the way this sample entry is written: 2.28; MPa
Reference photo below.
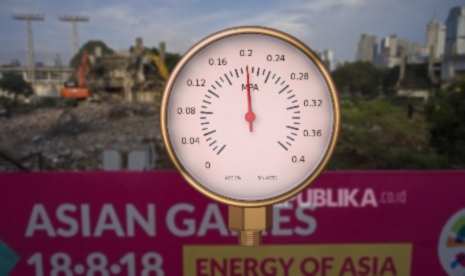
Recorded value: 0.2; MPa
